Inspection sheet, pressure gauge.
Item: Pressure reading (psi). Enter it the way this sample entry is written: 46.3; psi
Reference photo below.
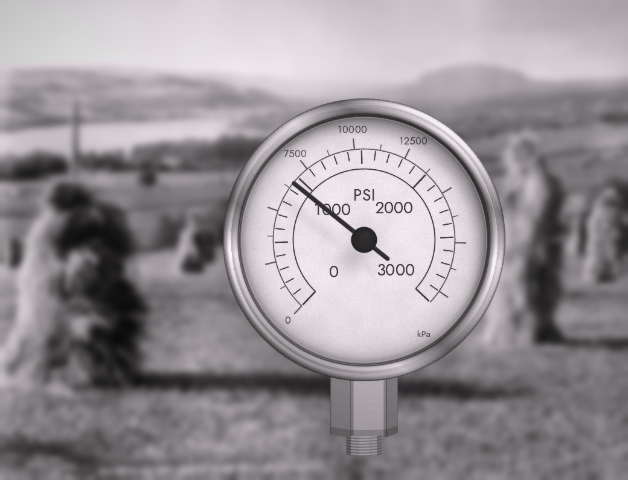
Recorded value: 950; psi
